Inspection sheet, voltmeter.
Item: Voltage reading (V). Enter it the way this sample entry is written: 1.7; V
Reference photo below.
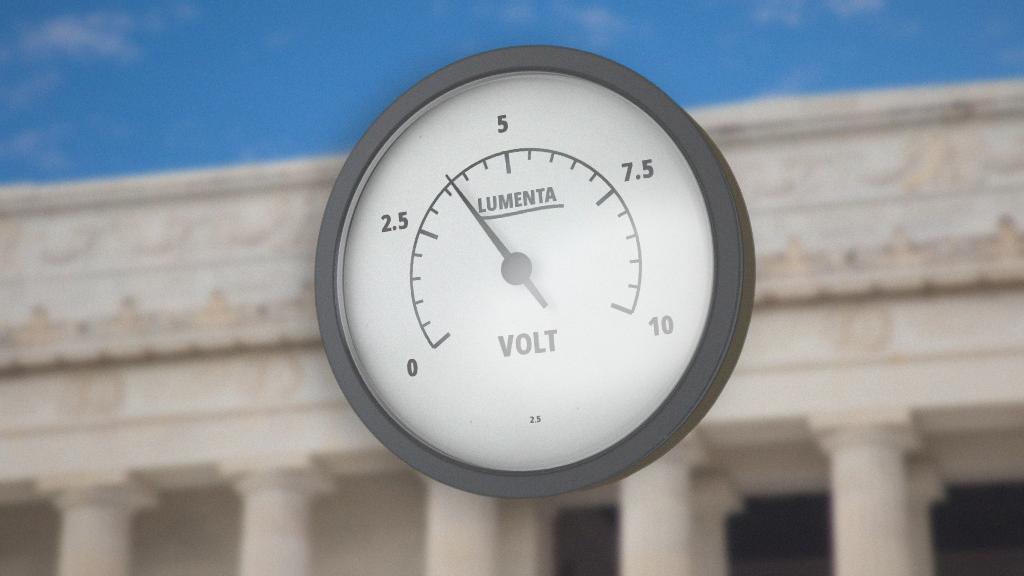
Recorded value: 3.75; V
